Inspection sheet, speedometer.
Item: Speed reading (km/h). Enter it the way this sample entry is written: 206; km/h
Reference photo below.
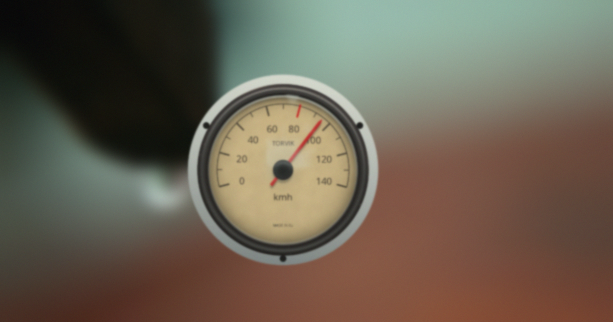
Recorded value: 95; km/h
